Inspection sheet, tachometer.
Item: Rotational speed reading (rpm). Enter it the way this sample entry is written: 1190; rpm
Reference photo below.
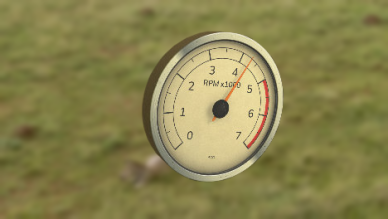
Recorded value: 4250; rpm
